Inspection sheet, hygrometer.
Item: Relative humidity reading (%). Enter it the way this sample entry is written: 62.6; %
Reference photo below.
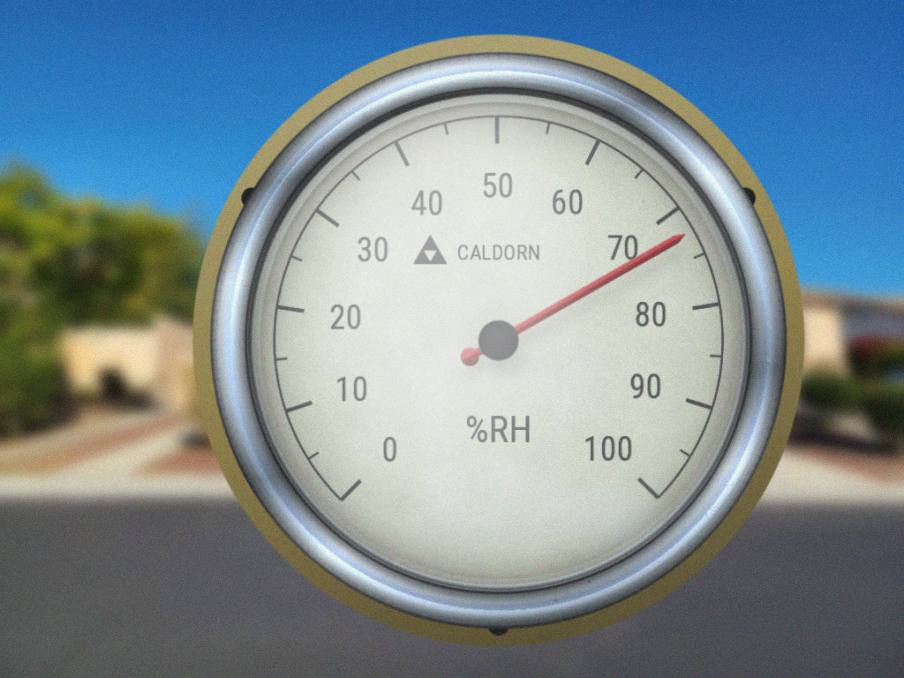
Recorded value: 72.5; %
